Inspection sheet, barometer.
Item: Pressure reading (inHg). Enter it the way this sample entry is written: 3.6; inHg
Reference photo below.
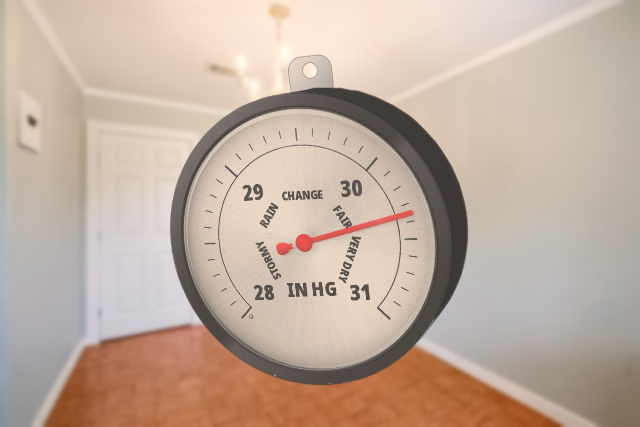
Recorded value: 30.35; inHg
